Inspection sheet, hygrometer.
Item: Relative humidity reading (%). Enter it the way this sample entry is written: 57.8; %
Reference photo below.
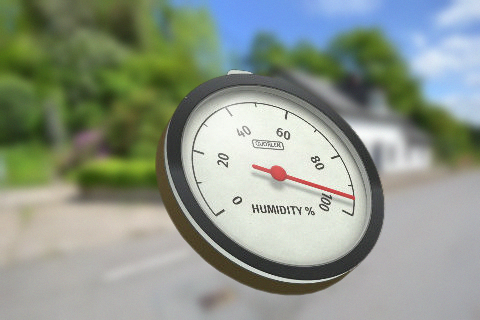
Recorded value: 95; %
